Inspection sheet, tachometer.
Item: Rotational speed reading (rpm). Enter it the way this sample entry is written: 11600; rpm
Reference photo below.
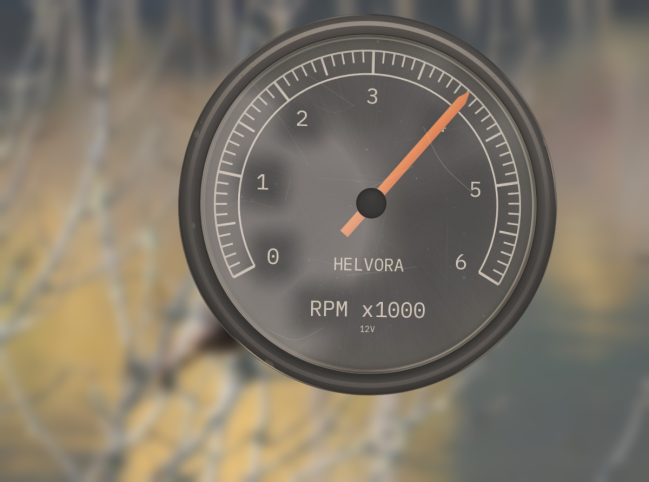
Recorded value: 4000; rpm
